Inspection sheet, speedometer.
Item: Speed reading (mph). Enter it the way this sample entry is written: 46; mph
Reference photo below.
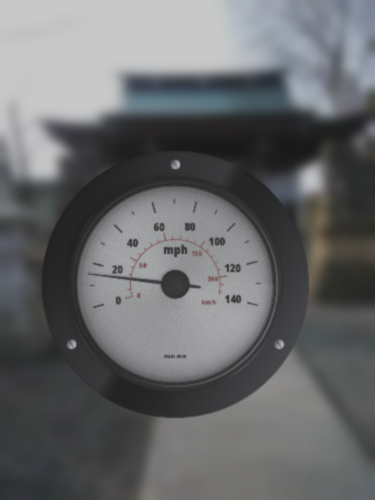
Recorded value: 15; mph
